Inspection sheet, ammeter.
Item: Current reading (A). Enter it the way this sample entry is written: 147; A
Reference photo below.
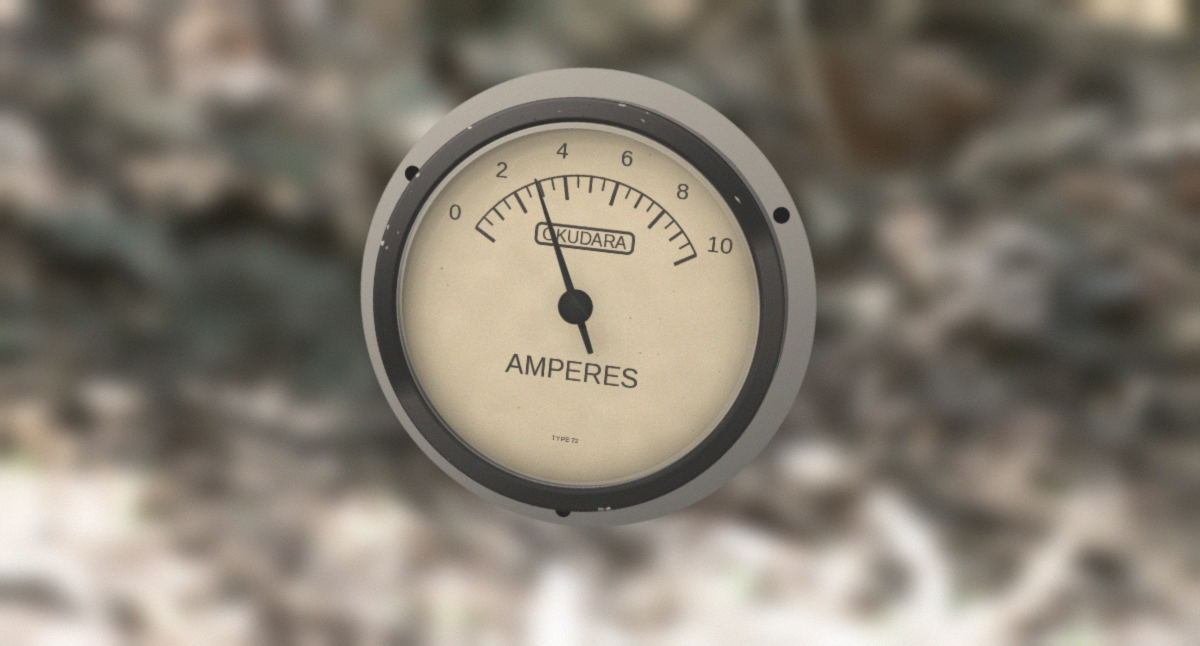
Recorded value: 3; A
